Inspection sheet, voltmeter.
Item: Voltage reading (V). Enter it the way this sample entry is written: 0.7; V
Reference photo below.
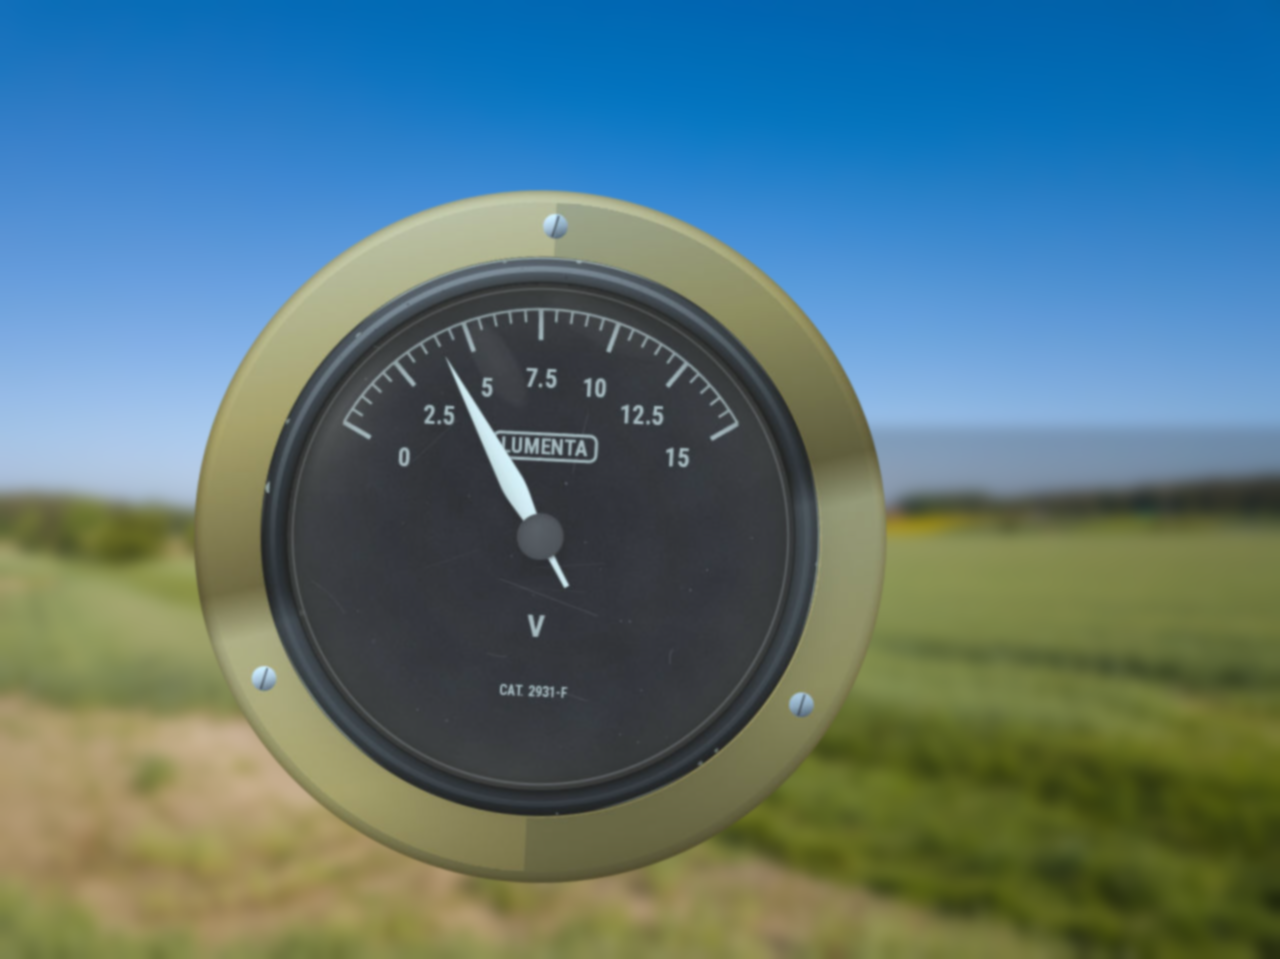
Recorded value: 4; V
